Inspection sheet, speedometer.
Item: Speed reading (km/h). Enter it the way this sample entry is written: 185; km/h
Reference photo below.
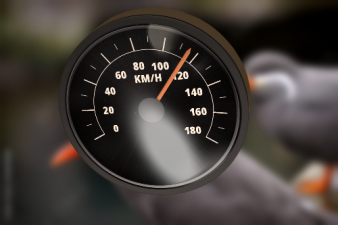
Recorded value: 115; km/h
